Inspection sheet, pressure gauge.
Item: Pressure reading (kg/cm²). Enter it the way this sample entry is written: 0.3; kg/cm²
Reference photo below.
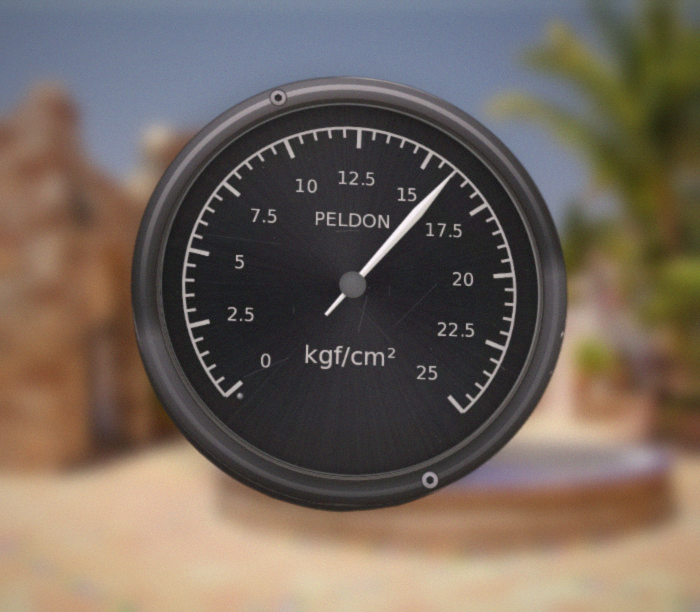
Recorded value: 16; kg/cm²
